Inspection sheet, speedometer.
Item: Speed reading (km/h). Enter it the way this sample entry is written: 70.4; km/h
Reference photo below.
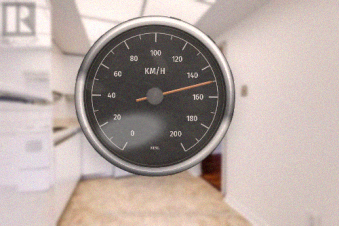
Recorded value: 150; km/h
